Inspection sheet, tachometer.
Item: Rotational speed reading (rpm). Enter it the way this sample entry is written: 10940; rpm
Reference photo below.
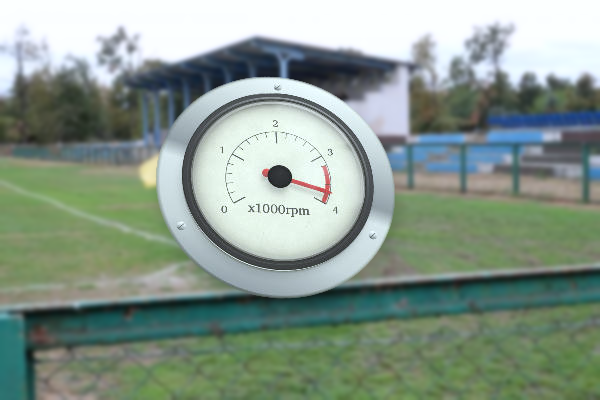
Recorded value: 3800; rpm
